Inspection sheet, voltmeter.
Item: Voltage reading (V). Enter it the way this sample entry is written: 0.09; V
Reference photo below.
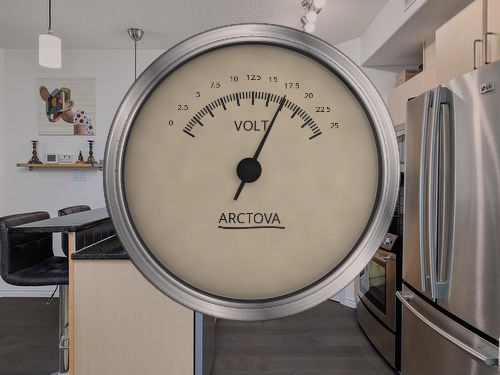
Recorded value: 17.5; V
